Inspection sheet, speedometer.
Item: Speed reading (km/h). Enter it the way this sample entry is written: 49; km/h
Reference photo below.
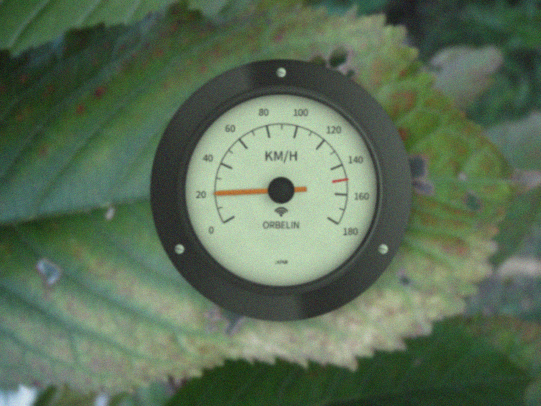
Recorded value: 20; km/h
